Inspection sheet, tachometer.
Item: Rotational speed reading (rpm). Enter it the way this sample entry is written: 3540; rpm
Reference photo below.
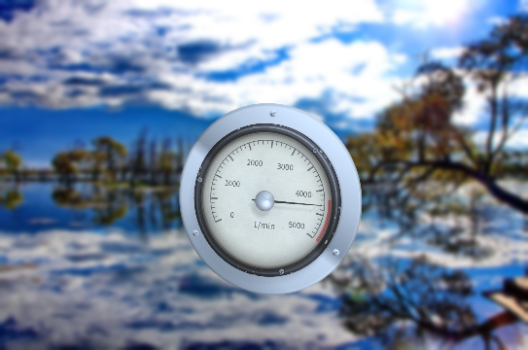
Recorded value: 4300; rpm
